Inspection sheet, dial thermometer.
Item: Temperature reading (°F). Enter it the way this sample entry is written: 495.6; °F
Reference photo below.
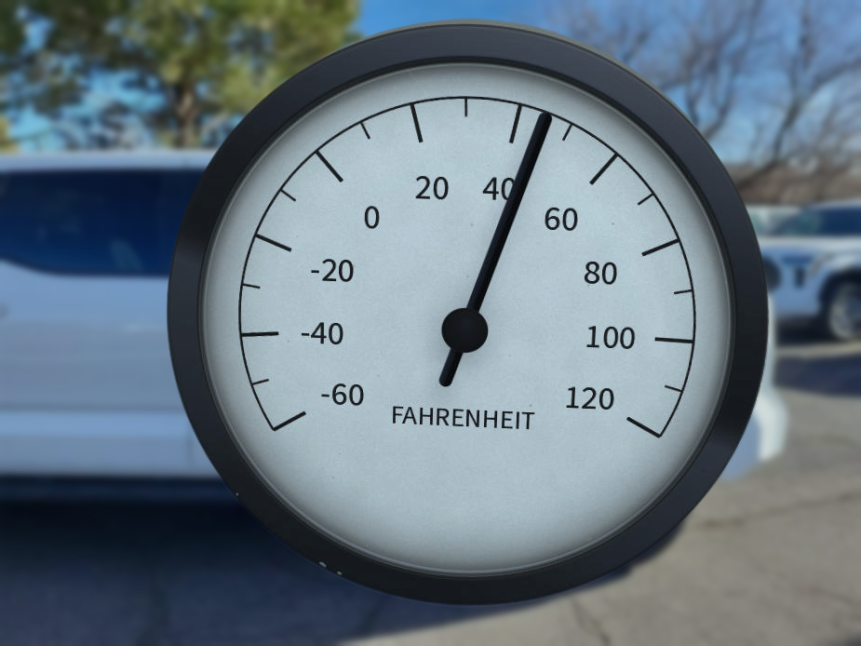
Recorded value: 45; °F
